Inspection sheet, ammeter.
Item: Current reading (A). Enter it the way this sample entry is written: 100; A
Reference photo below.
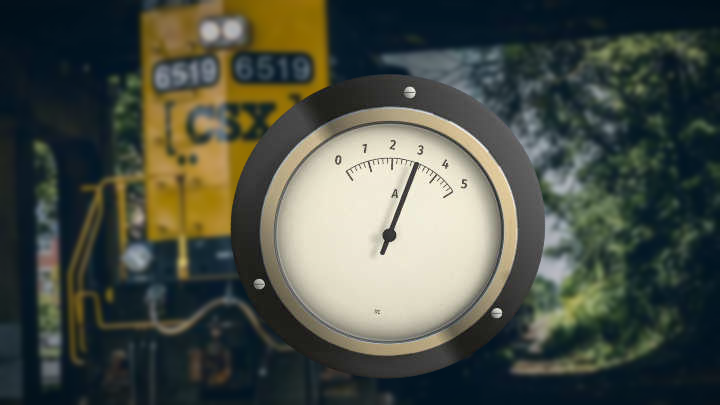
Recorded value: 3; A
